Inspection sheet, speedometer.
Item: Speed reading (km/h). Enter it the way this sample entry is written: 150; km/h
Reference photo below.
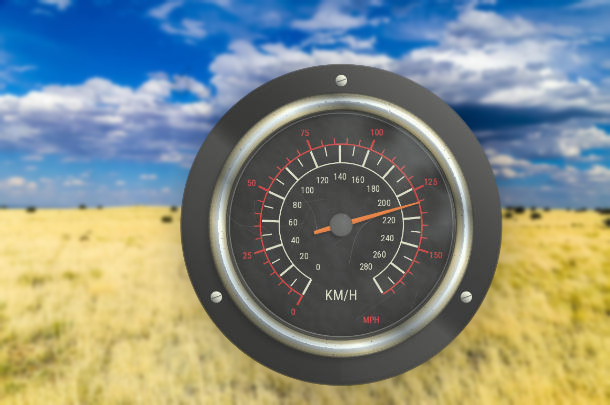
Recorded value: 210; km/h
